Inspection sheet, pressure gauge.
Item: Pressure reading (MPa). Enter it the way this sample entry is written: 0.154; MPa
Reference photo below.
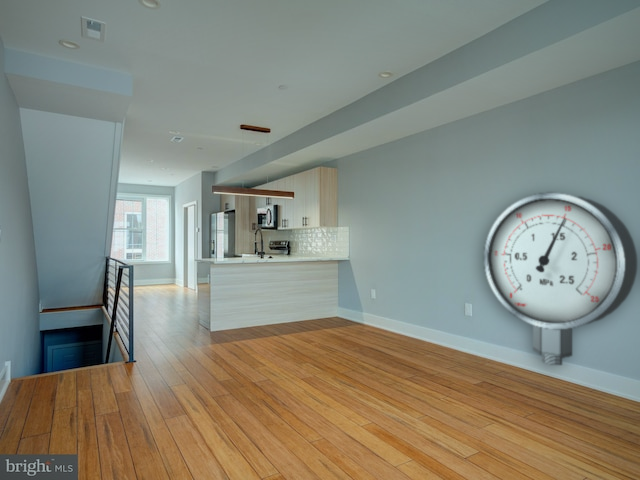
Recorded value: 1.5; MPa
